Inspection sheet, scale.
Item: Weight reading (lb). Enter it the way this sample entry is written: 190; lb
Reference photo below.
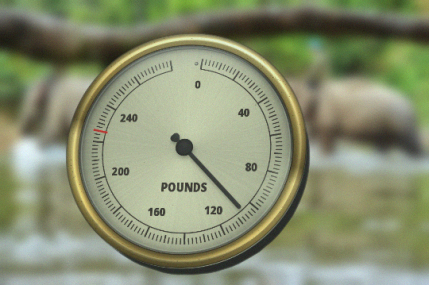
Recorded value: 106; lb
